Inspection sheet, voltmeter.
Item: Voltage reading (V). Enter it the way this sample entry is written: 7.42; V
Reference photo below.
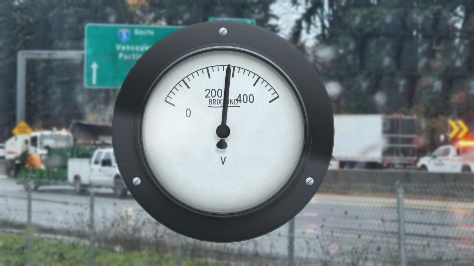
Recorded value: 280; V
